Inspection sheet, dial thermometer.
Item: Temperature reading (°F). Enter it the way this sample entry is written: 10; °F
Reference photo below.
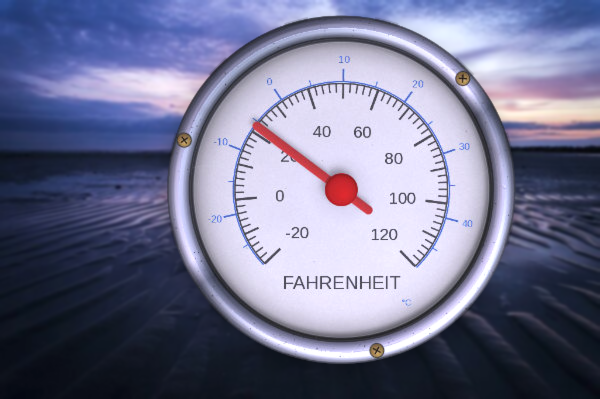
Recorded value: 22; °F
